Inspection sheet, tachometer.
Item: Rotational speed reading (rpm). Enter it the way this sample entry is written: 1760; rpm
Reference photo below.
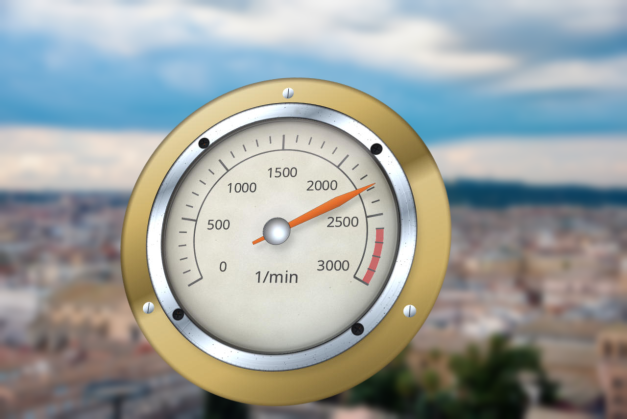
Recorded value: 2300; rpm
